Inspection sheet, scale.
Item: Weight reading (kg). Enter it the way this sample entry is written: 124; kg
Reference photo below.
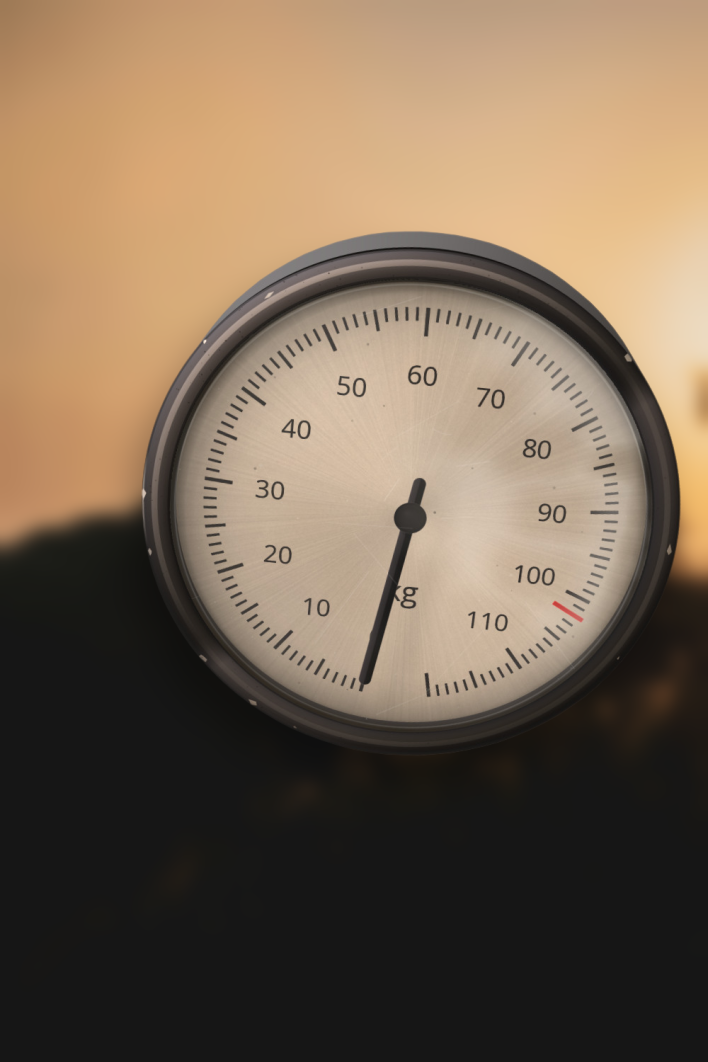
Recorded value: 0; kg
